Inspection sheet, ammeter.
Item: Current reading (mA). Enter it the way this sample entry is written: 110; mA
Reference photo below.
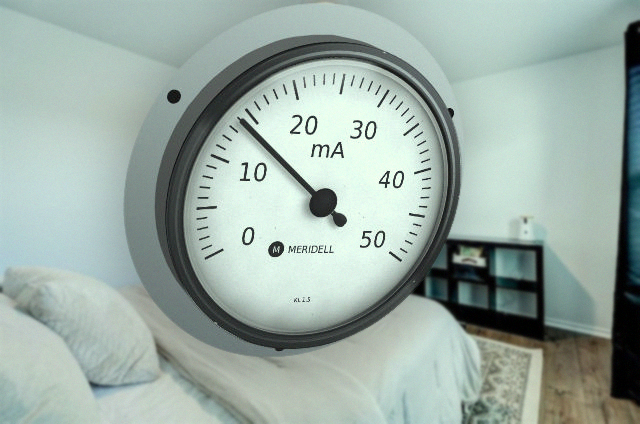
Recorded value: 14; mA
